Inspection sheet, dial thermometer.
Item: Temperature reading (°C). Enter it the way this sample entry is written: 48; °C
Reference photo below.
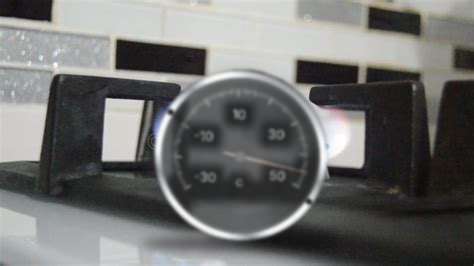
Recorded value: 45; °C
